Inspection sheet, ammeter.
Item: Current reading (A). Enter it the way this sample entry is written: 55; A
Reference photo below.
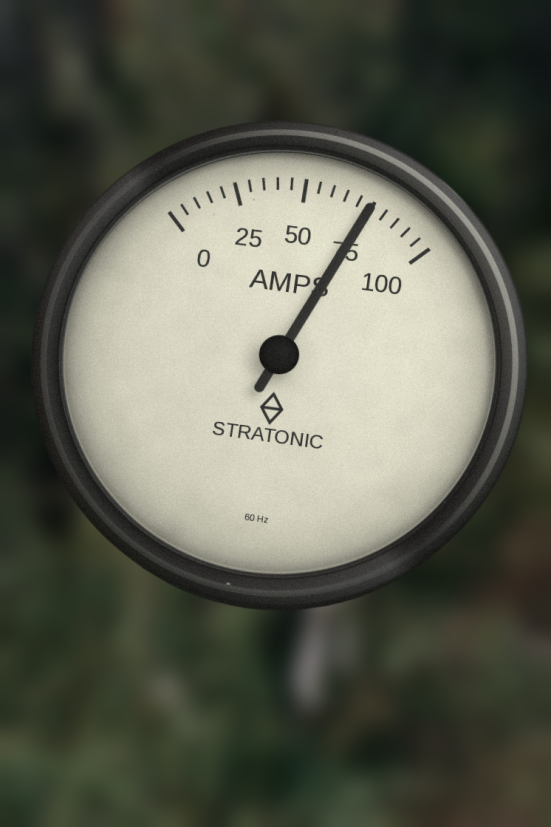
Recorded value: 75; A
